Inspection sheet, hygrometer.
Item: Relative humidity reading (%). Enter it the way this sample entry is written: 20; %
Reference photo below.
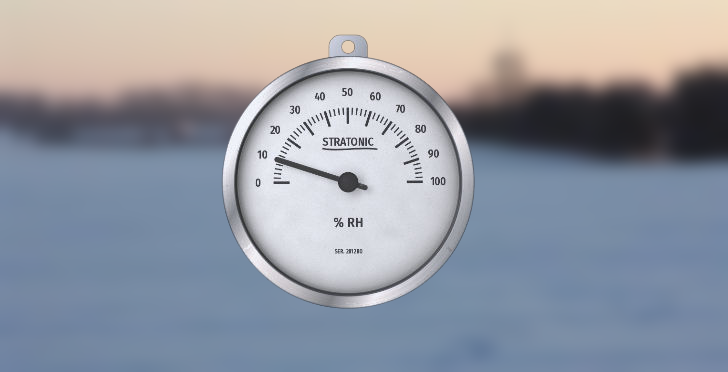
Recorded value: 10; %
